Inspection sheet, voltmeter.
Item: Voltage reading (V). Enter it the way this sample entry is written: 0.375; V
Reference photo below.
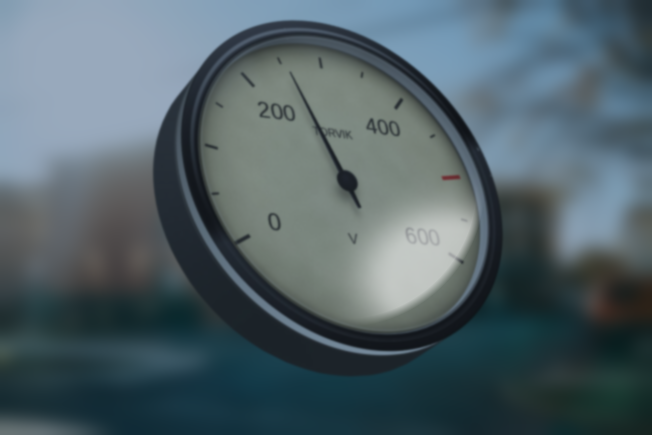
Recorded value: 250; V
